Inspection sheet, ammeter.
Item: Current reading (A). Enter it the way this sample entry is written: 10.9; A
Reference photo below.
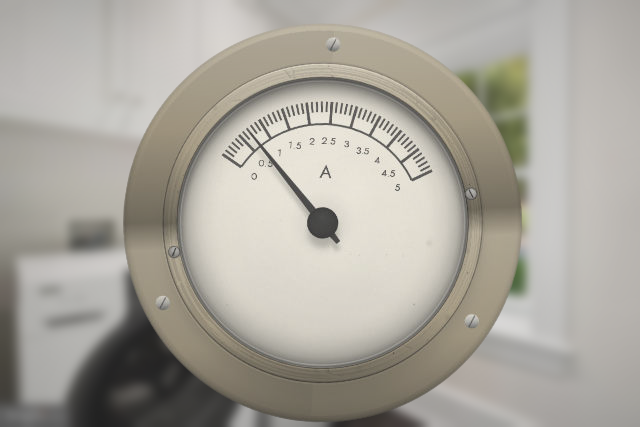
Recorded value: 0.7; A
